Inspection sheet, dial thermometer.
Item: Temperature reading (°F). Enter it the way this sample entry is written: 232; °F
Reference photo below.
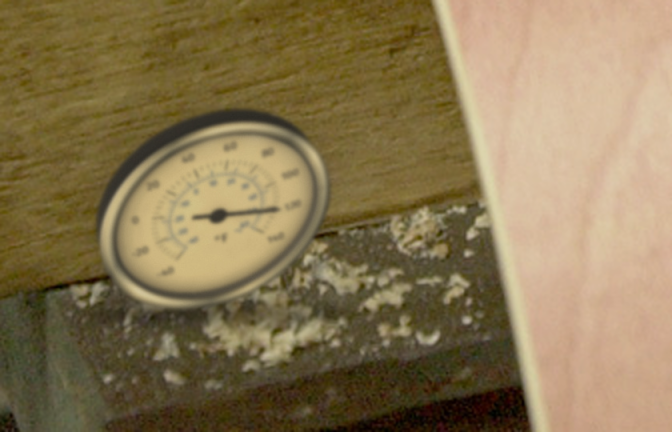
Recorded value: 120; °F
